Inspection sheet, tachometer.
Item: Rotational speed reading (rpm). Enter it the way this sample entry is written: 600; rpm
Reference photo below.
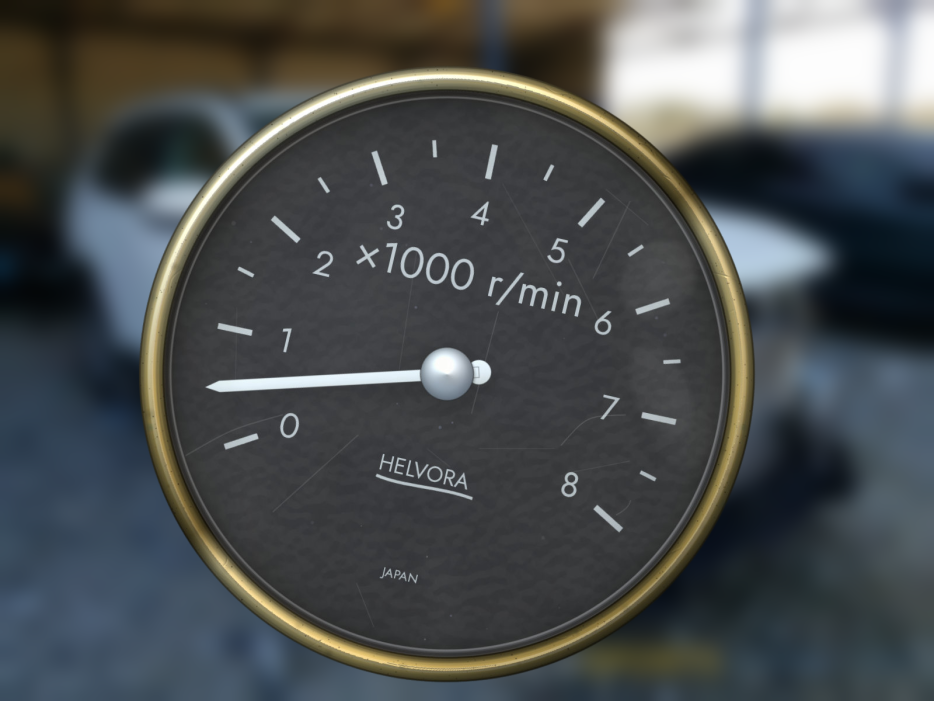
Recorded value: 500; rpm
